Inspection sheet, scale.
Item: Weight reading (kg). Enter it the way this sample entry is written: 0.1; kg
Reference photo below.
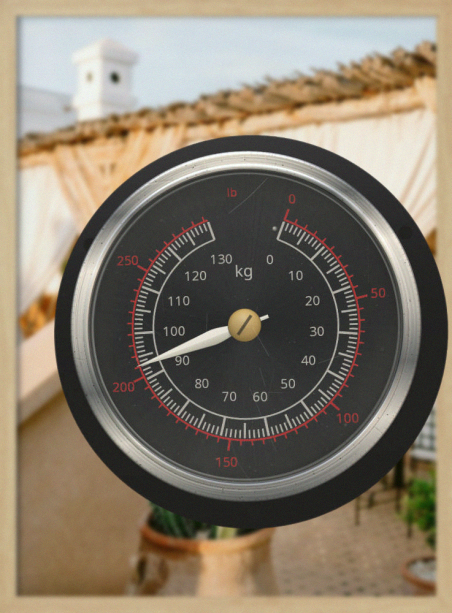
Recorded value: 93; kg
